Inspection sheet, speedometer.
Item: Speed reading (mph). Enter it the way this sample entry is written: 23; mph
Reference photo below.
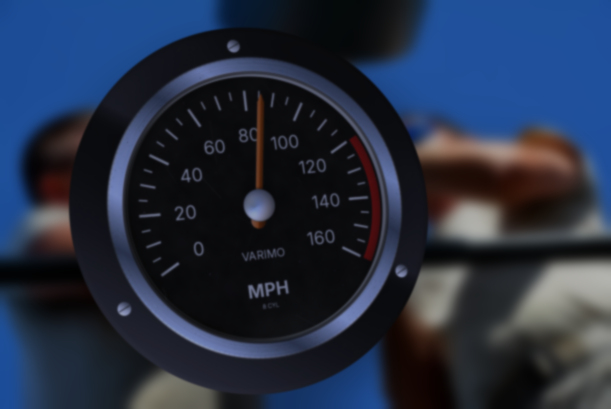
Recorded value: 85; mph
